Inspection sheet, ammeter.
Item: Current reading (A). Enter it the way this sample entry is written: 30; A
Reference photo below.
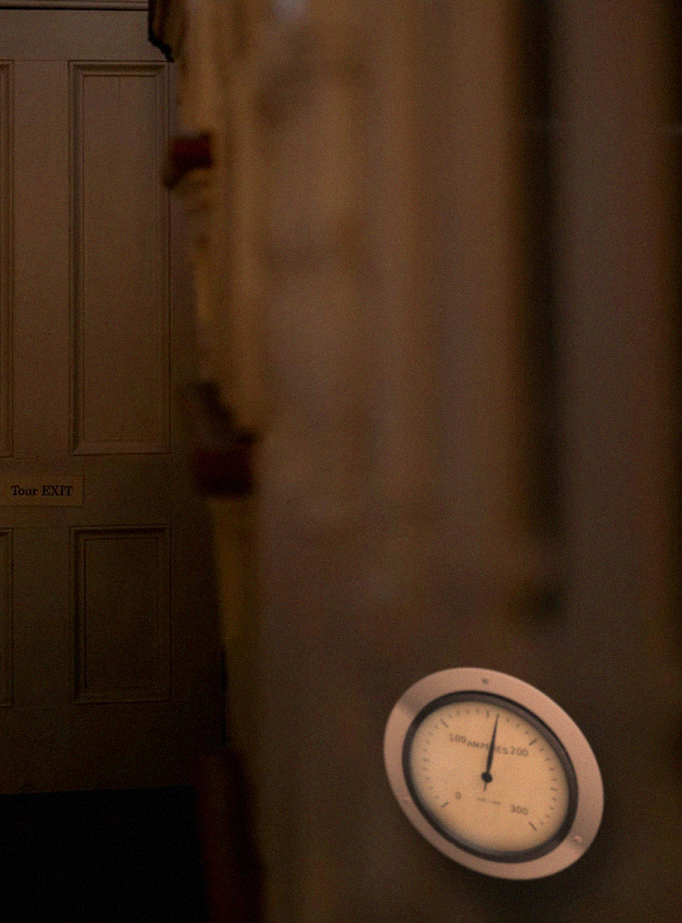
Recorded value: 160; A
